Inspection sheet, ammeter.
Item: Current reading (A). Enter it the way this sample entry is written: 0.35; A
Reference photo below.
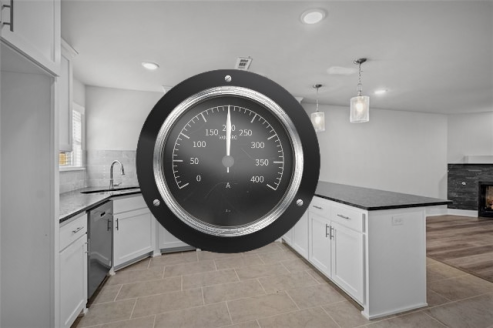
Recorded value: 200; A
